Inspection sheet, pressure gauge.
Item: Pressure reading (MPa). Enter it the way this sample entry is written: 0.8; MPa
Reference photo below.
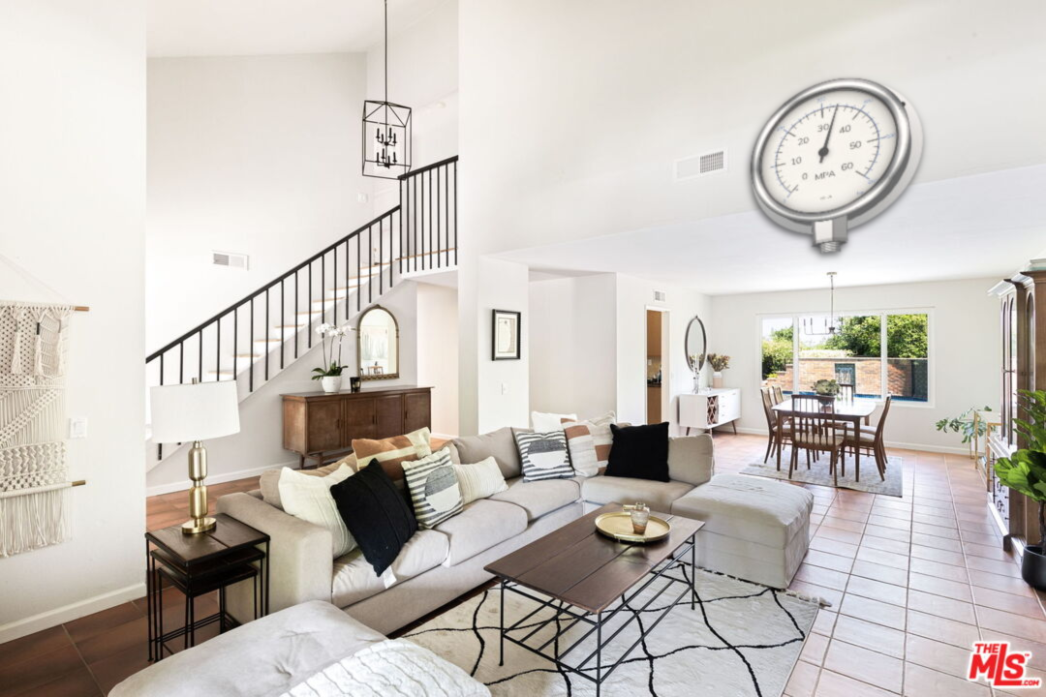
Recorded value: 34; MPa
